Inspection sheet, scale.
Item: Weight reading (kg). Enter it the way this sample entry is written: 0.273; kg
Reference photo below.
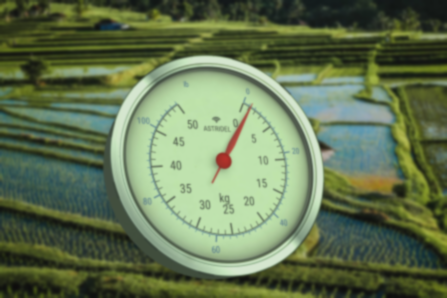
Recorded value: 1; kg
